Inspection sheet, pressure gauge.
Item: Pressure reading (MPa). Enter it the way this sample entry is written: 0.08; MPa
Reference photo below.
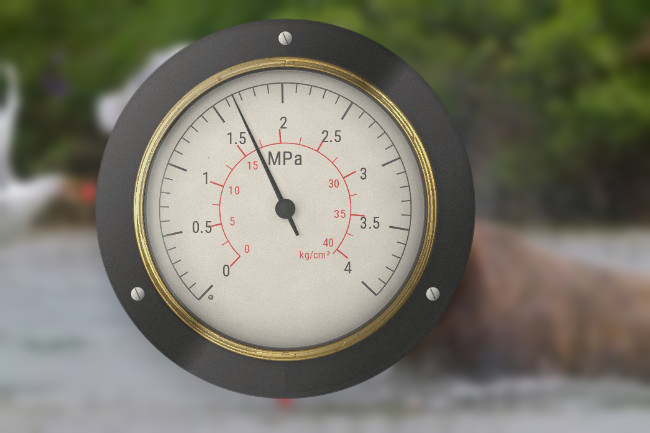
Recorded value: 1.65; MPa
